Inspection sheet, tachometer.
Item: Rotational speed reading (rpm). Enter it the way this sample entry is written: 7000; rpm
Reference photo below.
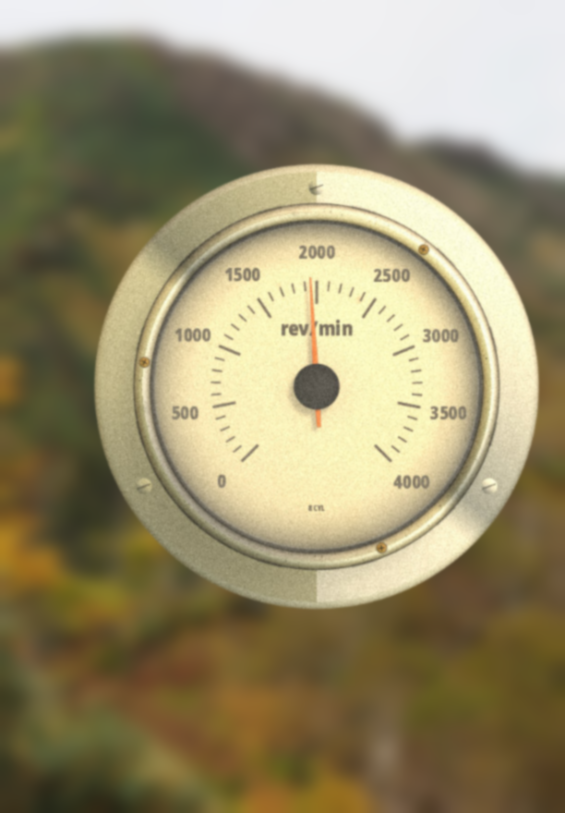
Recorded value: 1950; rpm
